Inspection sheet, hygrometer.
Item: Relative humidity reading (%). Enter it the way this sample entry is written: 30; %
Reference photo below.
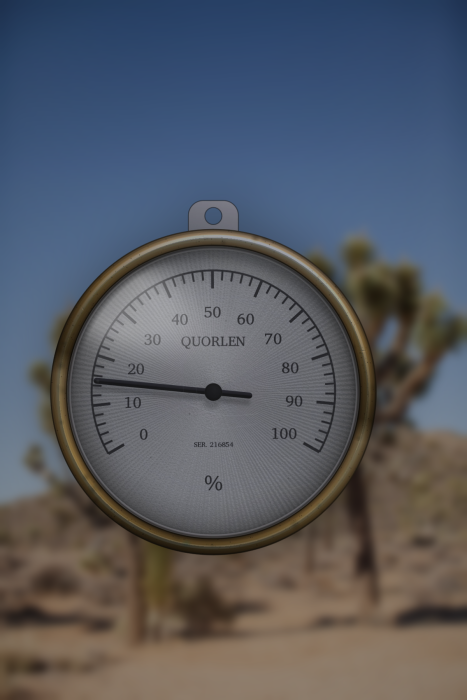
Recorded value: 15; %
